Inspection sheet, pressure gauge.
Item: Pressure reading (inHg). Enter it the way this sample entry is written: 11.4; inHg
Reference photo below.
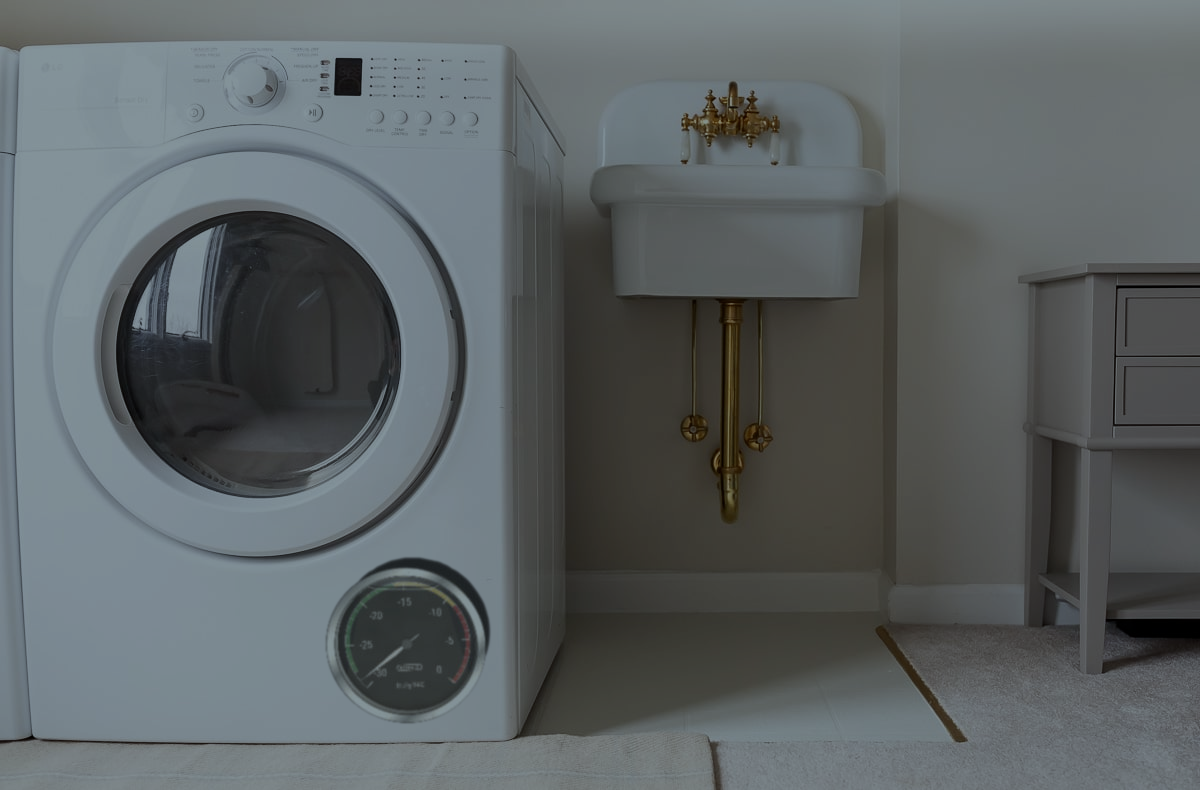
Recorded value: -29; inHg
